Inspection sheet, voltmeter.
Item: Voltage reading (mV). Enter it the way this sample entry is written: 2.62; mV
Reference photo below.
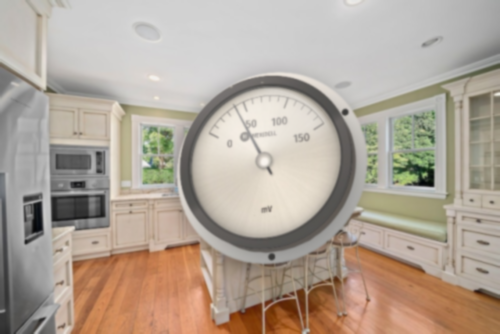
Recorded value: 40; mV
